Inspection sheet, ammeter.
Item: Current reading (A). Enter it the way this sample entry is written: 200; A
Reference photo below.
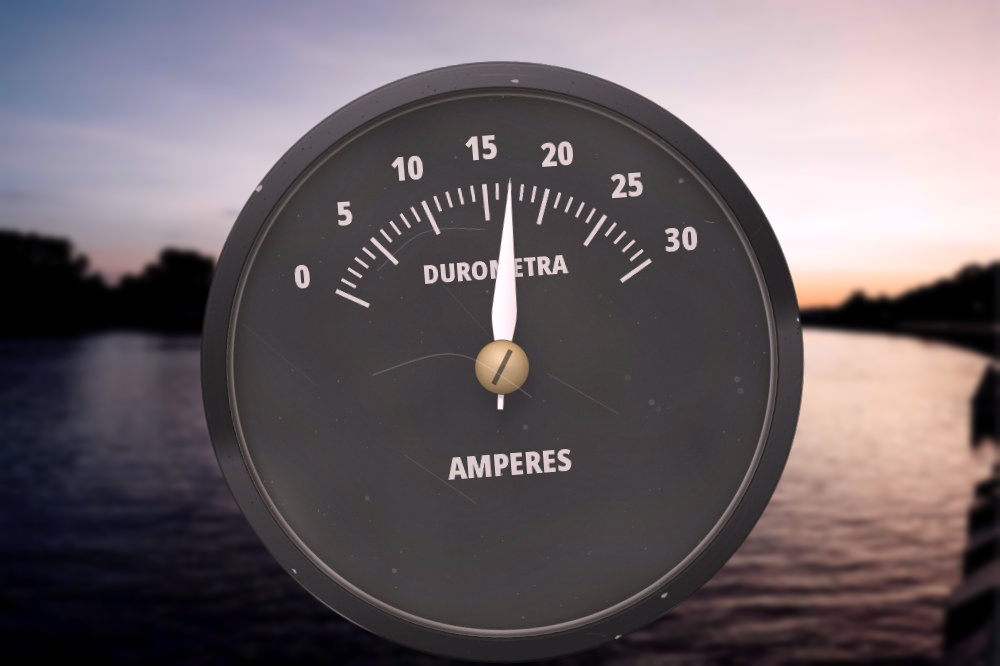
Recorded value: 17; A
